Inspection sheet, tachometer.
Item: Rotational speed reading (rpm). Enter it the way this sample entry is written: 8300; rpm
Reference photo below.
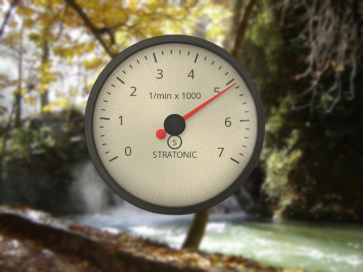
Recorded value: 5100; rpm
